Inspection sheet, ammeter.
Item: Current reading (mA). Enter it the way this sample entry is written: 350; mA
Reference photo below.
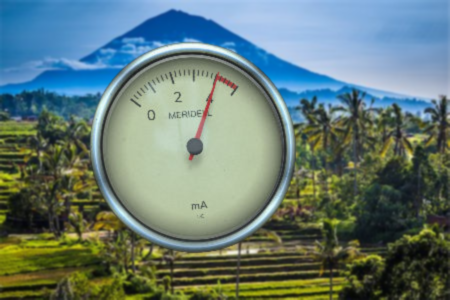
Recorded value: 4; mA
